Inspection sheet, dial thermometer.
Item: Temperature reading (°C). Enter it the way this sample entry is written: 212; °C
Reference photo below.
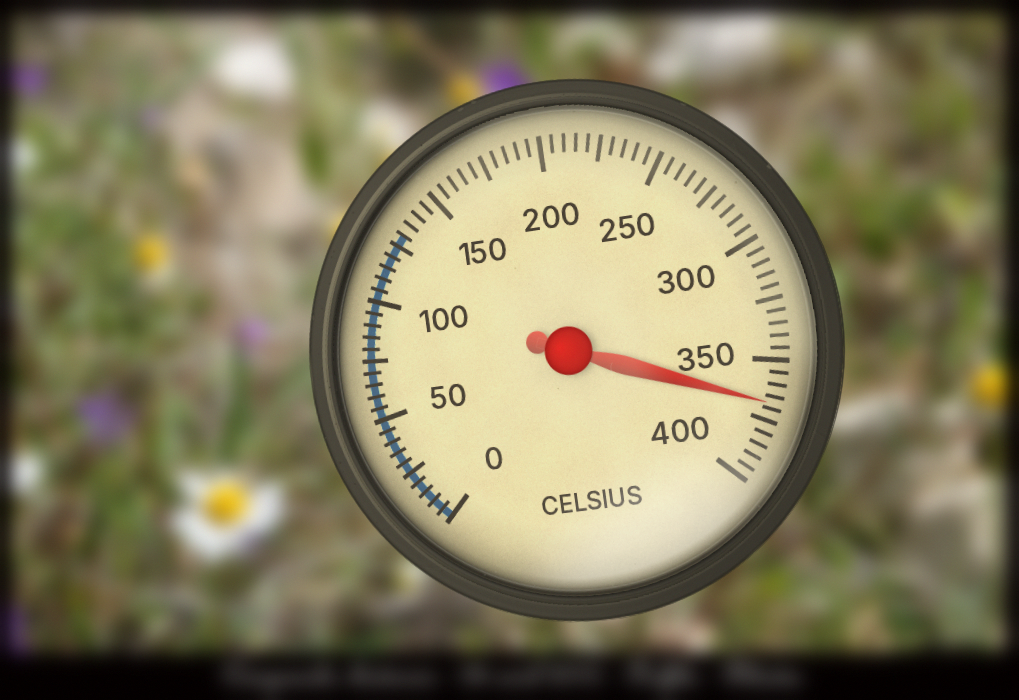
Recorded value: 367.5; °C
